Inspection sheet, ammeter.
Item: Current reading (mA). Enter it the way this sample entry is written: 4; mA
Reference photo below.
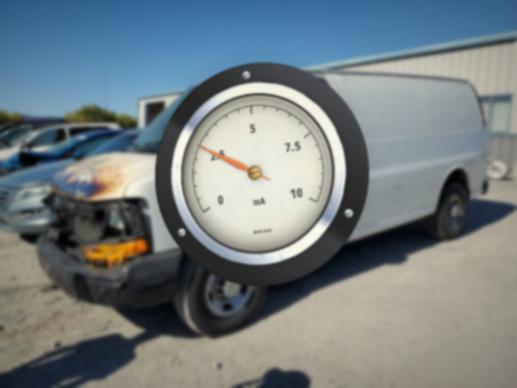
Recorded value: 2.5; mA
